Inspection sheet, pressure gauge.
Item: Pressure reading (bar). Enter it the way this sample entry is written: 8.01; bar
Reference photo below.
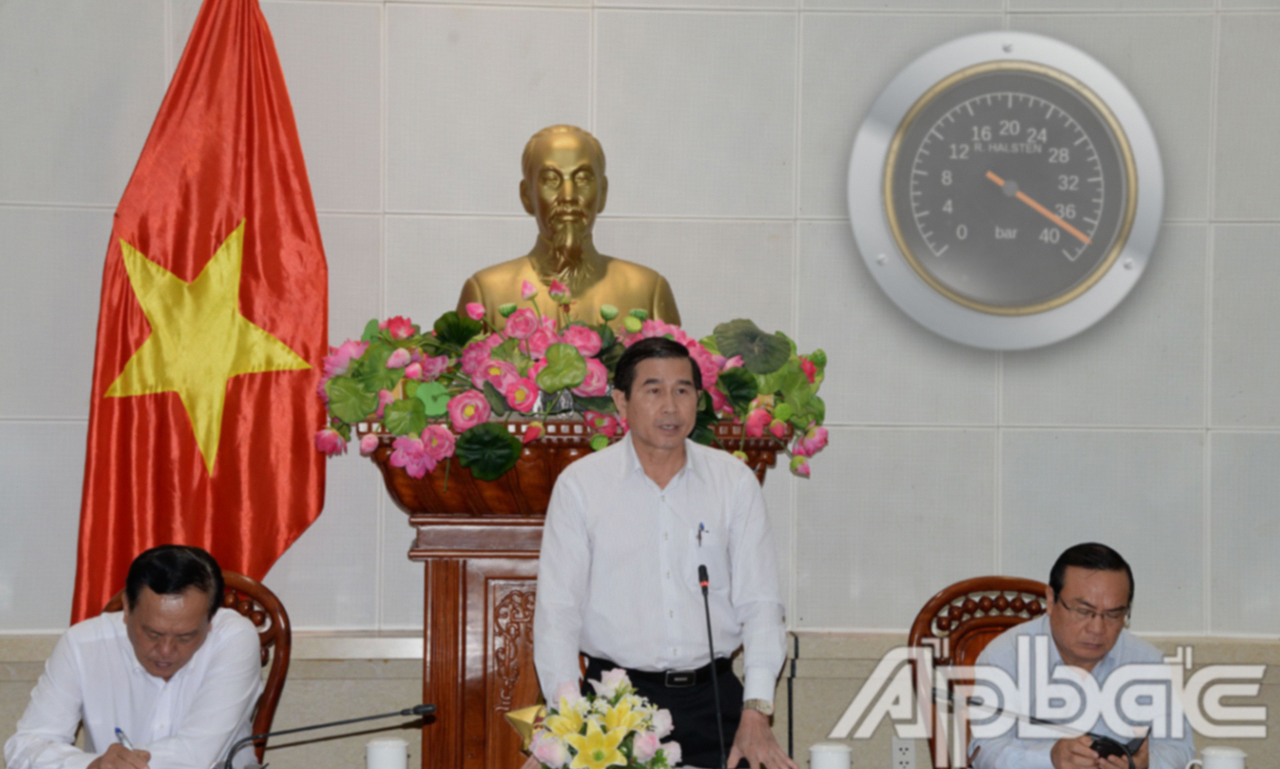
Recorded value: 38; bar
